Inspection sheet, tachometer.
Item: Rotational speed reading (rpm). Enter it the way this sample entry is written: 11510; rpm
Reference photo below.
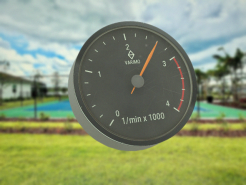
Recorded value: 2600; rpm
